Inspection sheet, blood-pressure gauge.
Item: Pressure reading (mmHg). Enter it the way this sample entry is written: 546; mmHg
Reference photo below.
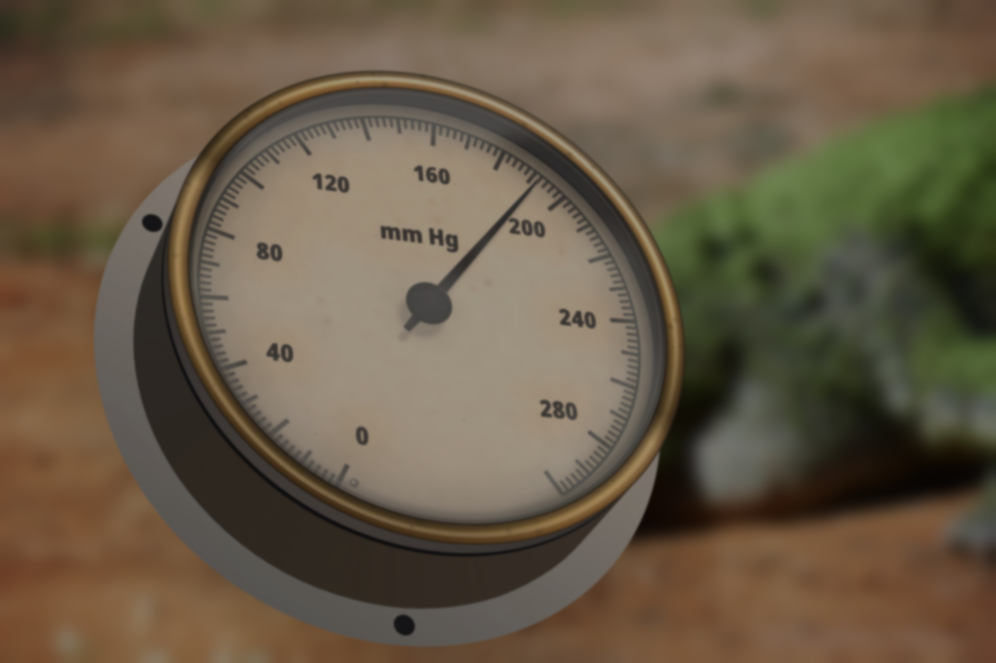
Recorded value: 192; mmHg
